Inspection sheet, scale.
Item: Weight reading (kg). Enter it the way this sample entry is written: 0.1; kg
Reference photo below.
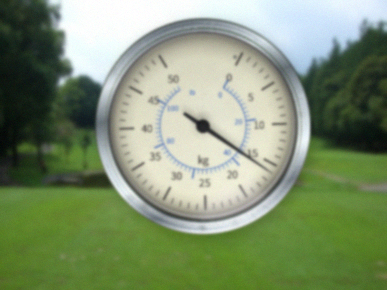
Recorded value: 16; kg
